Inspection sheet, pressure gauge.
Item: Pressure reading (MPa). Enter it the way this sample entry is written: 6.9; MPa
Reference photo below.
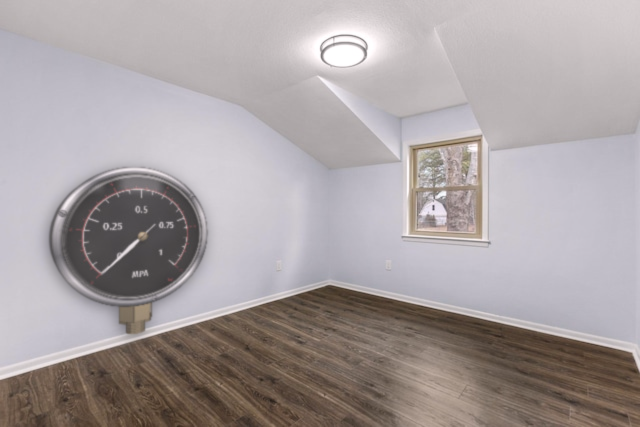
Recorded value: 0; MPa
